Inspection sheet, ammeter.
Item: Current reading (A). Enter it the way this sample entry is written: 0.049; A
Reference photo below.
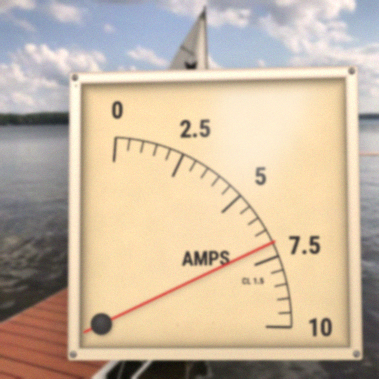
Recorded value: 7; A
